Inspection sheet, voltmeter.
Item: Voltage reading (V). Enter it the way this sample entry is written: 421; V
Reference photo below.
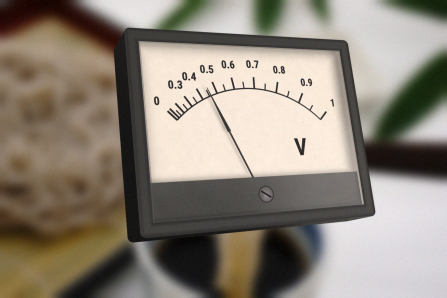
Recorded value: 0.45; V
